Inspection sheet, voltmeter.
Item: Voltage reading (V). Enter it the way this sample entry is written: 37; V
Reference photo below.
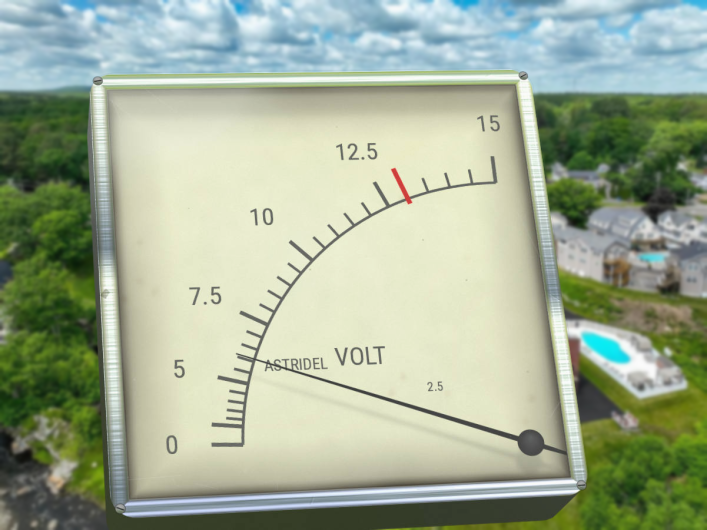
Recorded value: 6; V
